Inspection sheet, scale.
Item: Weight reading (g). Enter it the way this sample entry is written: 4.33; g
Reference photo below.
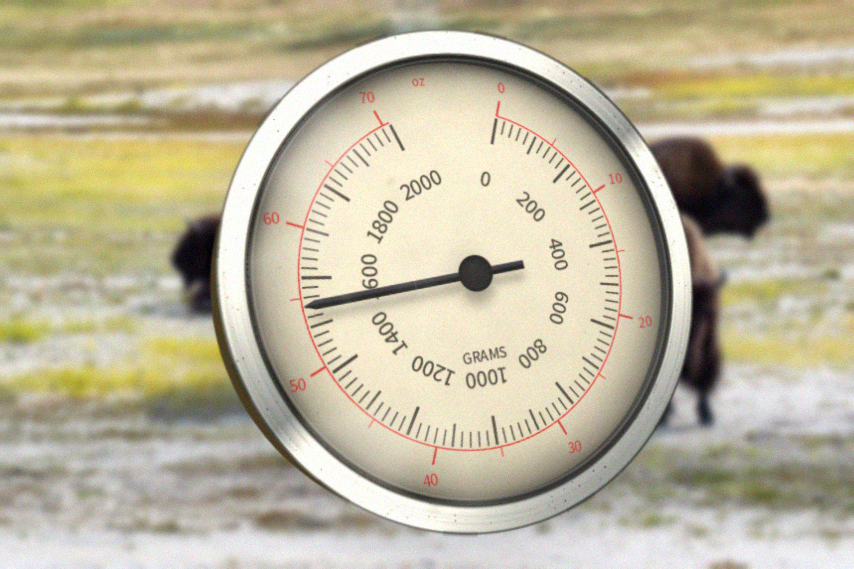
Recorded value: 1540; g
